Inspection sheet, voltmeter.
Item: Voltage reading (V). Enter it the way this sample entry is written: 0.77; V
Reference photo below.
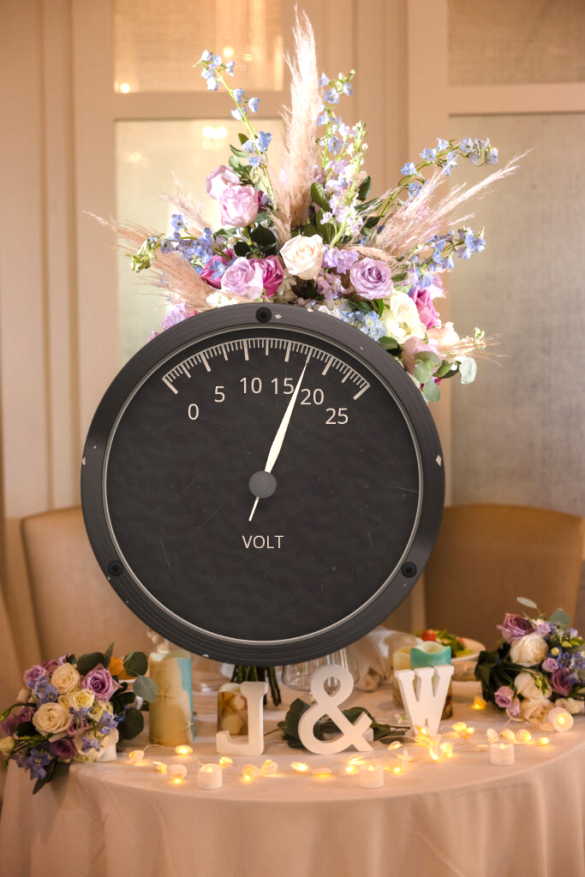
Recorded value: 17.5; V
